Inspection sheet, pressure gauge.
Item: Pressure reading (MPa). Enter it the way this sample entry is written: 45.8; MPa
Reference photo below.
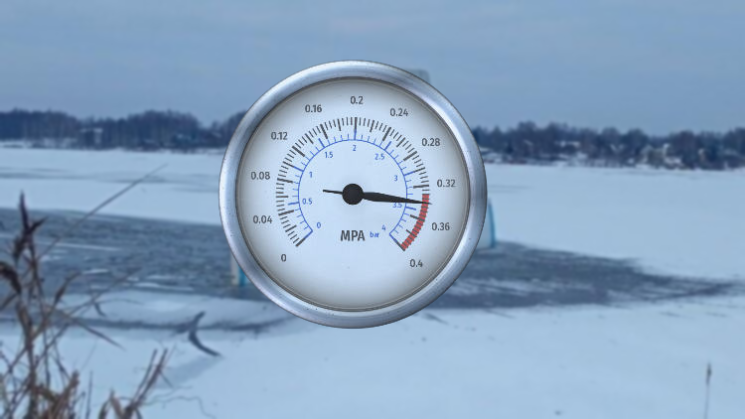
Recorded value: 0.34; MPa
